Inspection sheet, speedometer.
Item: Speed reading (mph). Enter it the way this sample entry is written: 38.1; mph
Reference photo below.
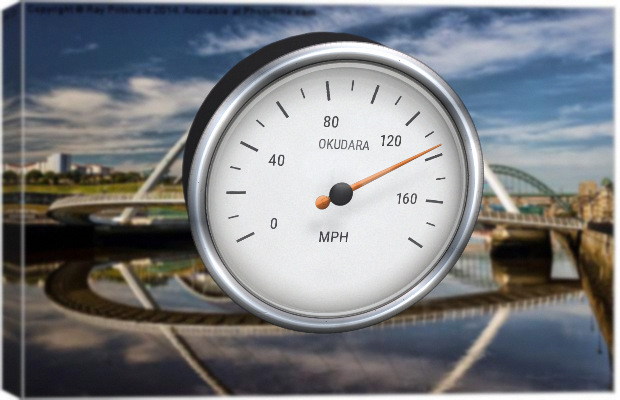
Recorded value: 135; mph
